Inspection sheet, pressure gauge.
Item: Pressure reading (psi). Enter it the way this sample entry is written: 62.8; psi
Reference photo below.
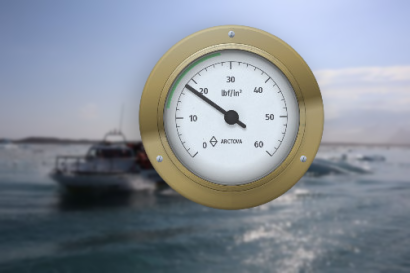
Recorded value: 18; psi
